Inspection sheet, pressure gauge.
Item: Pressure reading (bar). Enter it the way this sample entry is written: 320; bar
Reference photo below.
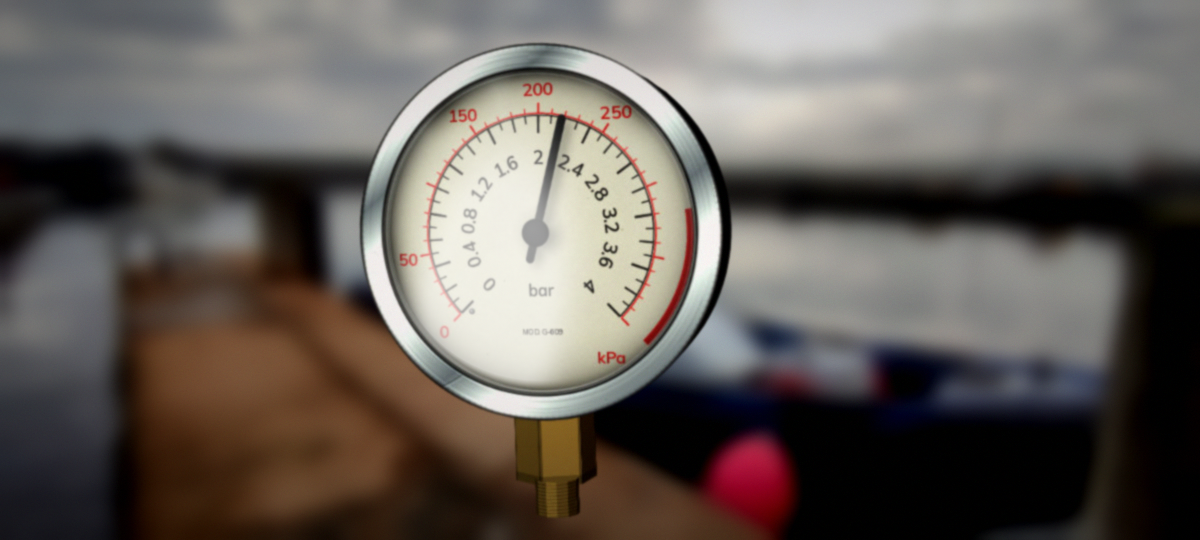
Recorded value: 2.2; bar
